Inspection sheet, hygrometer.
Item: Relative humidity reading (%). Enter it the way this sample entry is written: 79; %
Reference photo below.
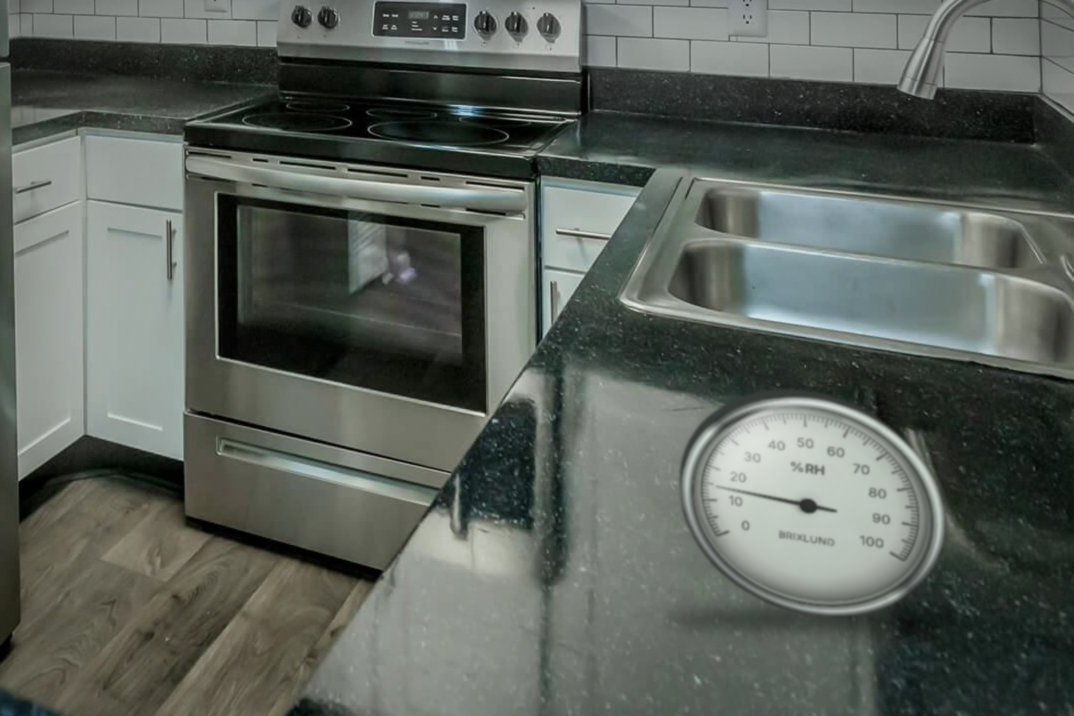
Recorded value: 15; %
